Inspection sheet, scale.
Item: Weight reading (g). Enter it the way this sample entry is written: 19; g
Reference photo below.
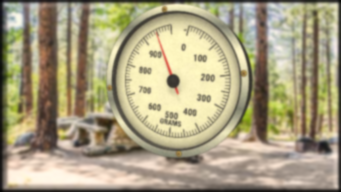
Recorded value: 950; g
